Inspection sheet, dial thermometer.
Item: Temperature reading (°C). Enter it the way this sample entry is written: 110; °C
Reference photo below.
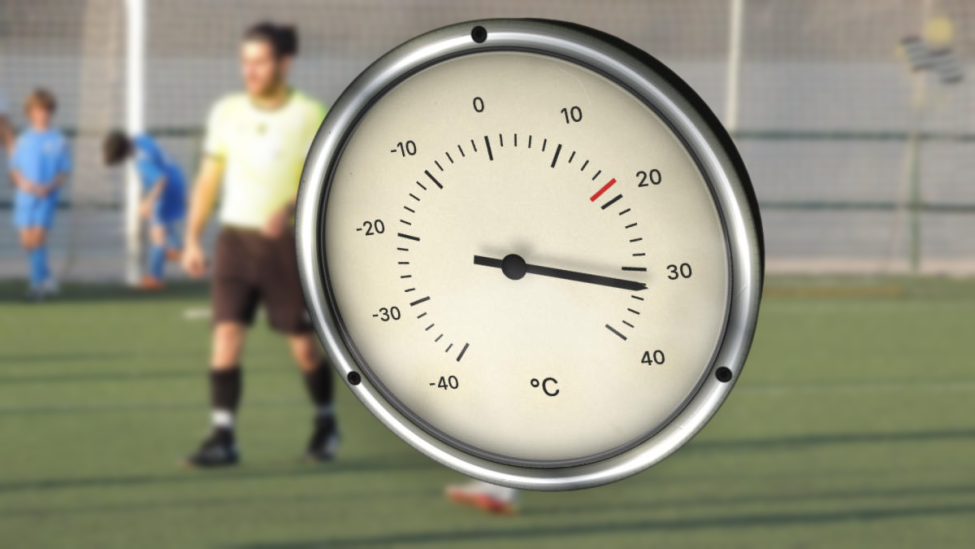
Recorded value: 32; °C
